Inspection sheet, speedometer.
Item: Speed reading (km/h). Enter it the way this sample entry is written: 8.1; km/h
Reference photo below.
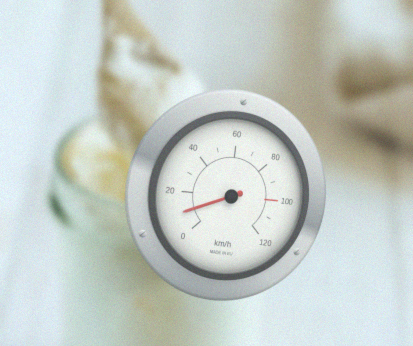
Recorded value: 10; km/h
